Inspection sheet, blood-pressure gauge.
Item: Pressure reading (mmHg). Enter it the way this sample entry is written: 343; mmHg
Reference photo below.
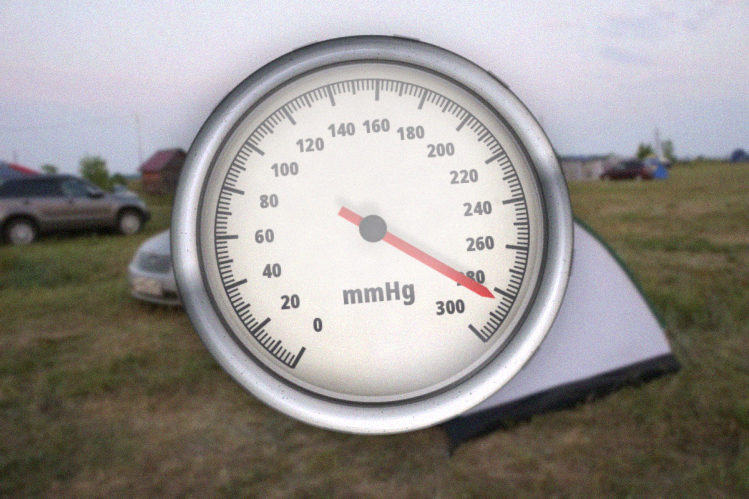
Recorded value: 284; mmHg
